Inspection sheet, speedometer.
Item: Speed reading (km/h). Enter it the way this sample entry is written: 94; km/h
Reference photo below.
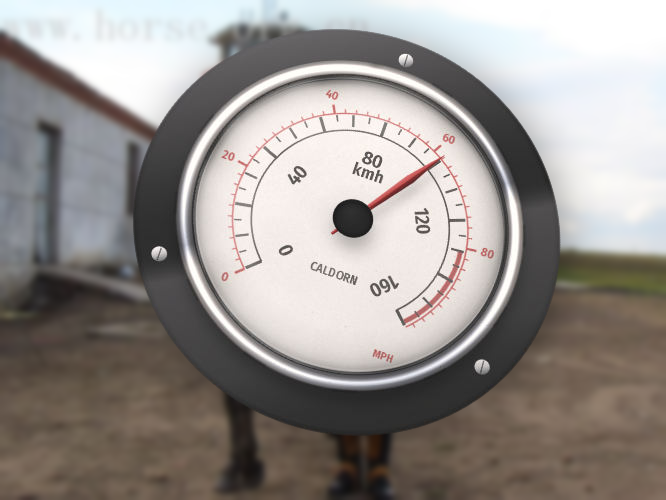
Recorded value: 100; km/h
